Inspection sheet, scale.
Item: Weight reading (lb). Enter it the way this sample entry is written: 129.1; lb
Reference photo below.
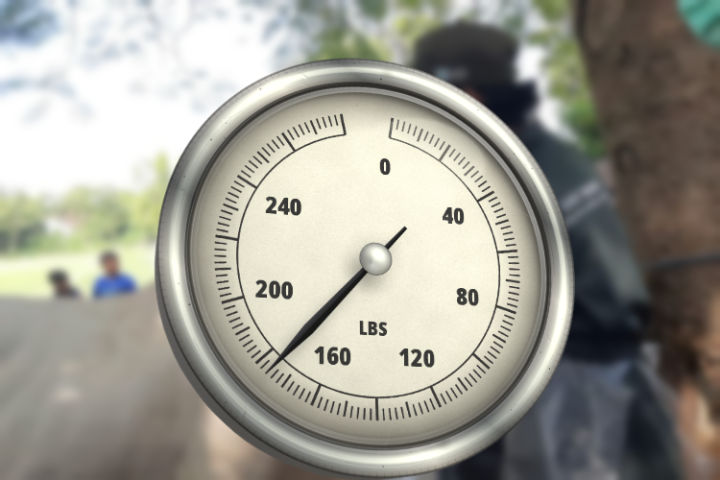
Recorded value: 176; lb
